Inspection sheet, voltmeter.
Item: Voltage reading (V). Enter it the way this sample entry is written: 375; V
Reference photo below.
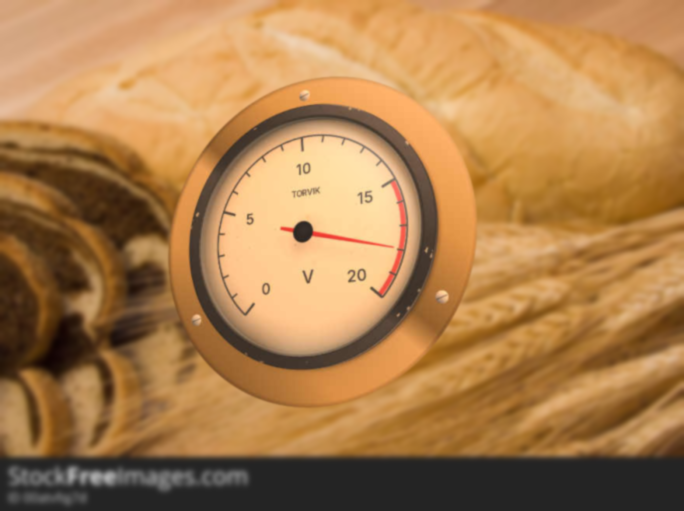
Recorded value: 18; V
